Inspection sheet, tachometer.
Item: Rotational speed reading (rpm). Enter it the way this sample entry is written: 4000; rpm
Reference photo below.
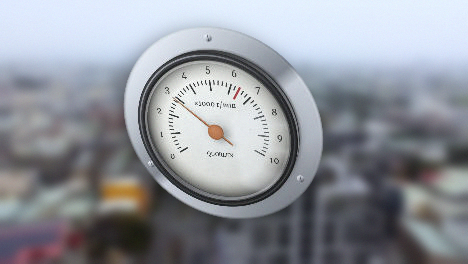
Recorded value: 3000; rpm
